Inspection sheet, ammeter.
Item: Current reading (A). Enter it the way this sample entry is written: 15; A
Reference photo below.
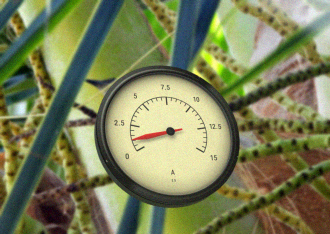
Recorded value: 1; A
